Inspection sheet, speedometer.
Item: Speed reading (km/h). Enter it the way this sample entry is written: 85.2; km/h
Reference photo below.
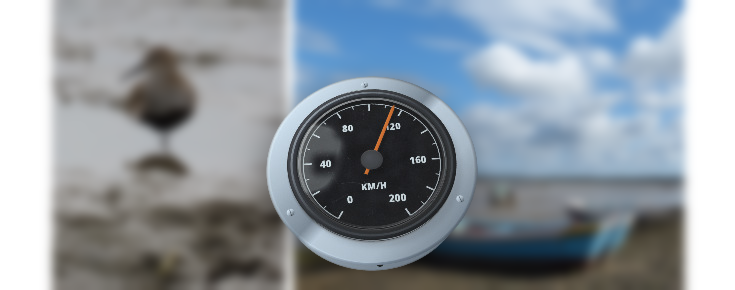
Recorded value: 115; km/h
